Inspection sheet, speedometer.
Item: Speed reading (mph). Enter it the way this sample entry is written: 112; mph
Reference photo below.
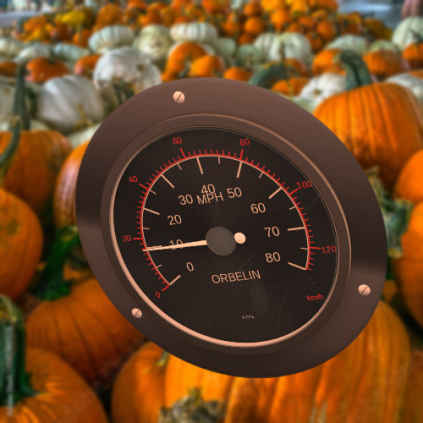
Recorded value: 10; mph
